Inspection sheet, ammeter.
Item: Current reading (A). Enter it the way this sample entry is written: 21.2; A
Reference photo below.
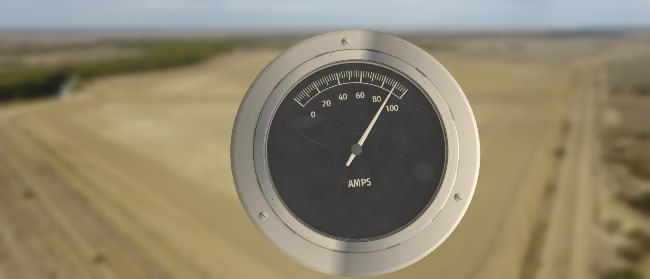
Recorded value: 90; A
